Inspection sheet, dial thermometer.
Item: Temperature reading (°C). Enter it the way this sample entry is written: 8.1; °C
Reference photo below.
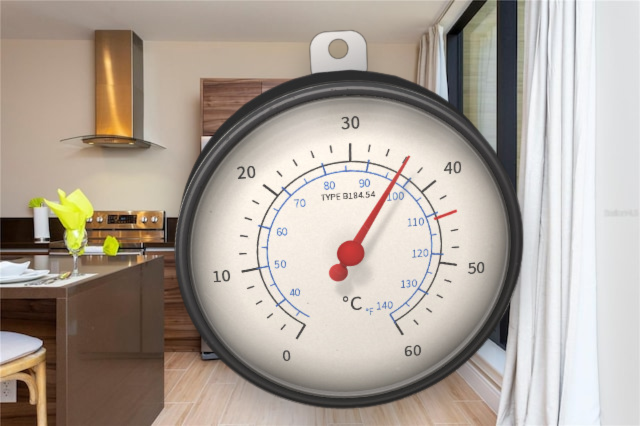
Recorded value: 36; °C
